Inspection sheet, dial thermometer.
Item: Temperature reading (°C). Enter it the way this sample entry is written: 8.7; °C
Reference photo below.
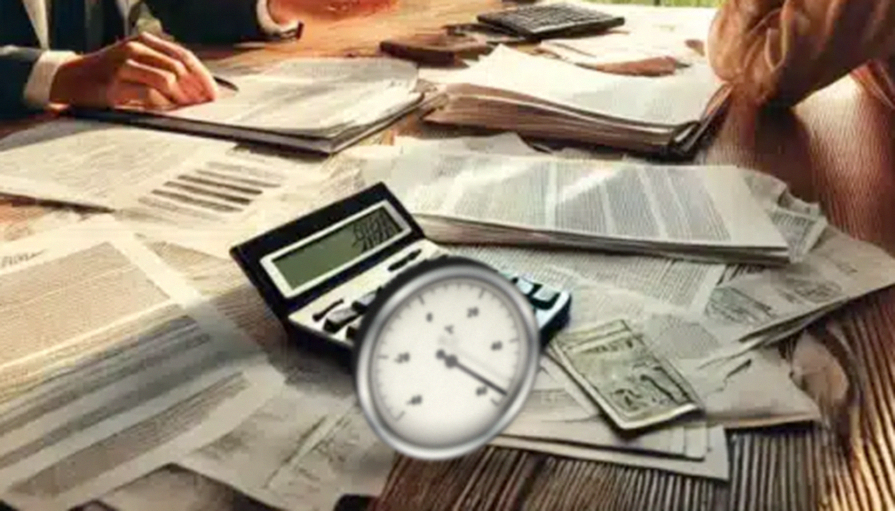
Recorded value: 56; °C
